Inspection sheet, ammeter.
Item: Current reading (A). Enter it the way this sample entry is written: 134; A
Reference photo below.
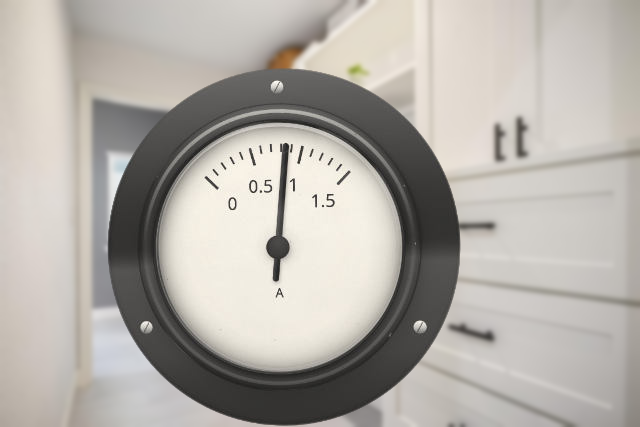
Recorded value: 0.85; A
